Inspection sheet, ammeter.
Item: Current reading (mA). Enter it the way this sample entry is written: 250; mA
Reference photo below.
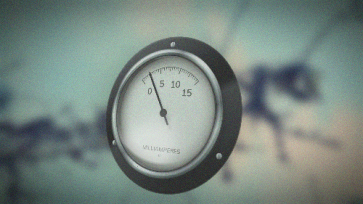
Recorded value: 2.5; mA
